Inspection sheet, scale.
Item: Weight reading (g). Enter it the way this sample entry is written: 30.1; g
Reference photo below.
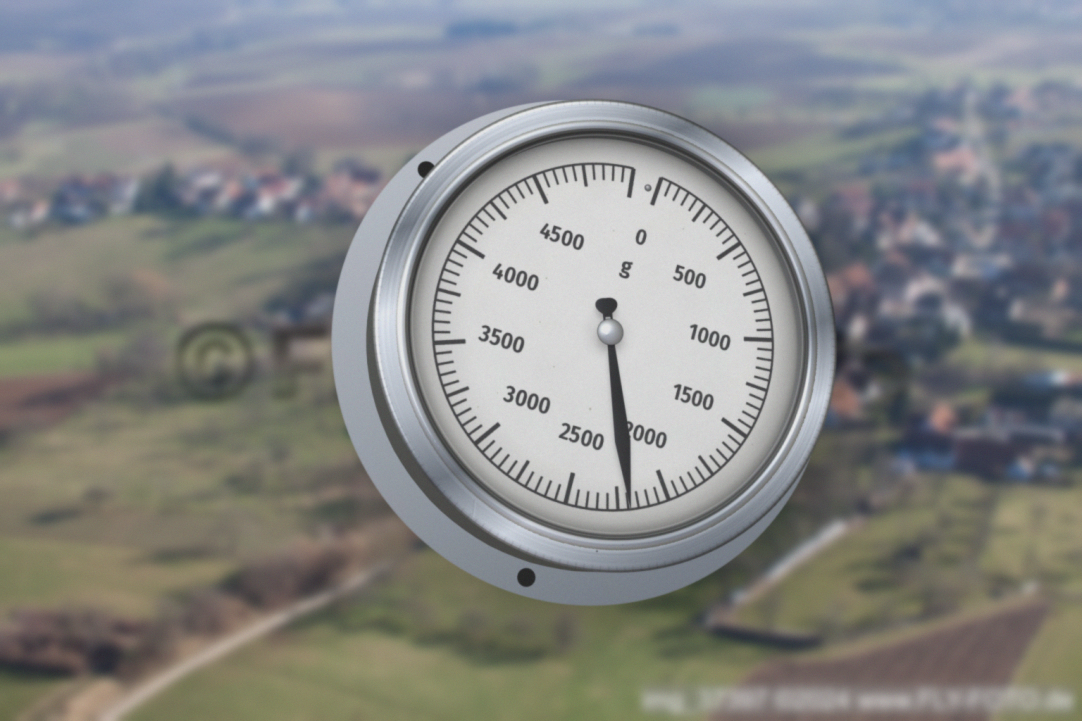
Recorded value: 2200; g
